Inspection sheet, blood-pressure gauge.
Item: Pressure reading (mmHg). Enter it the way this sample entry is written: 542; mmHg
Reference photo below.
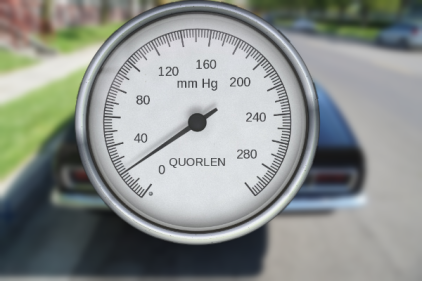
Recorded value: 20; mmHg
